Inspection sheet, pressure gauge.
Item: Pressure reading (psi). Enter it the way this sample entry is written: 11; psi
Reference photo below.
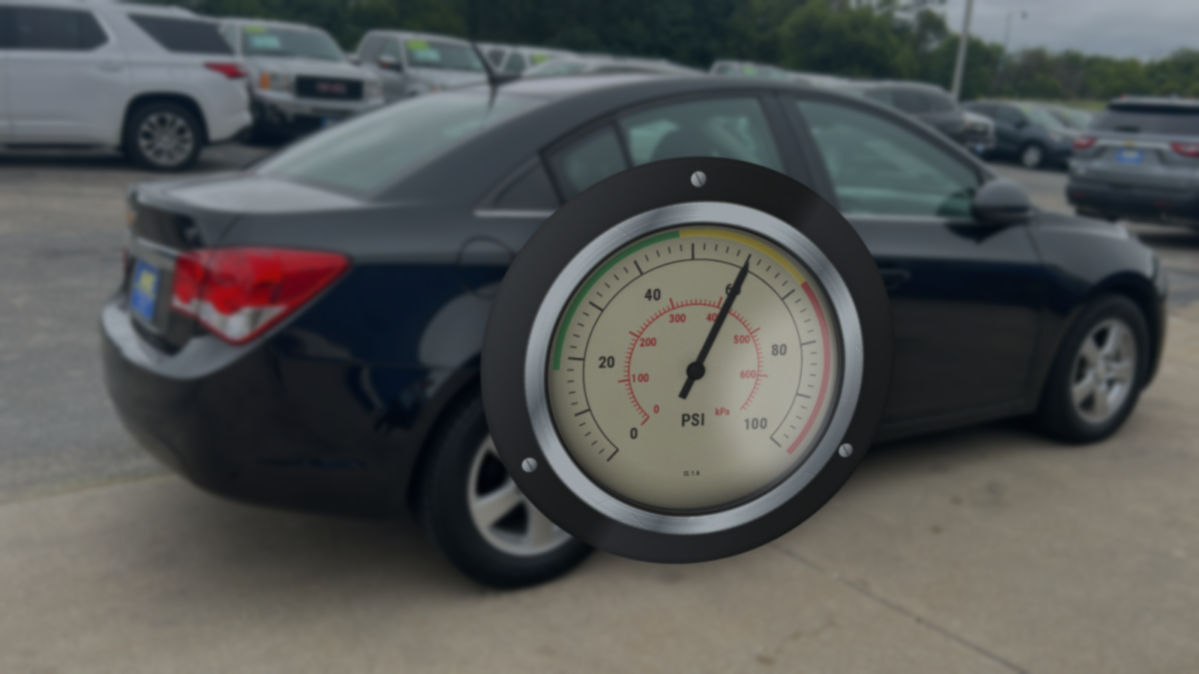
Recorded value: 60; psi
